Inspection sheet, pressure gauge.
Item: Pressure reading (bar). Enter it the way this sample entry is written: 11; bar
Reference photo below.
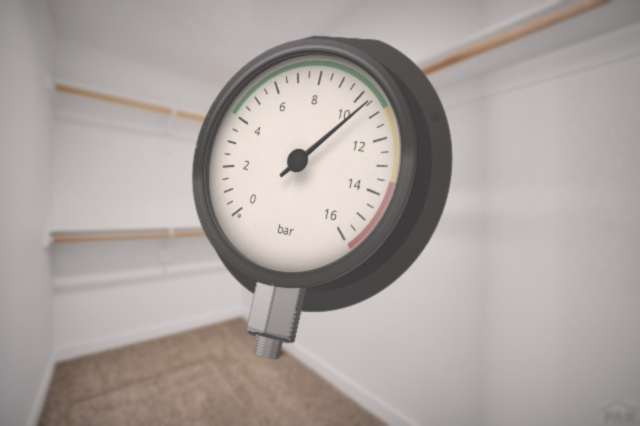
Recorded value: 10.5; bar
